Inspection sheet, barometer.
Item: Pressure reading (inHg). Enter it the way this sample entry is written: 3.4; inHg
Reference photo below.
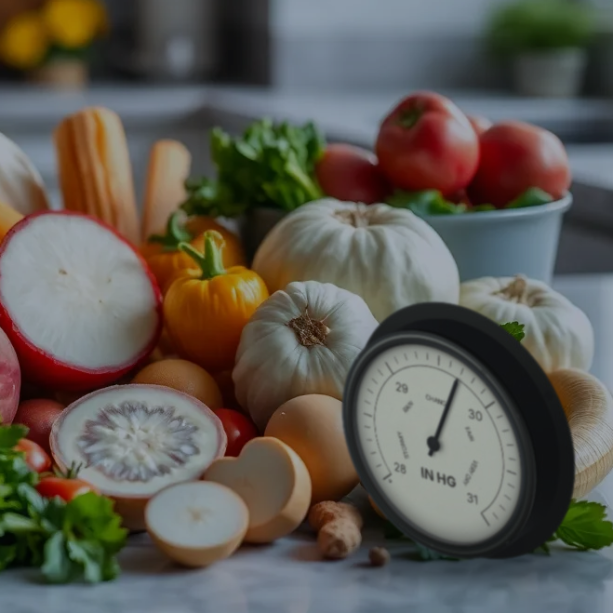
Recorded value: 29.7; inHg
